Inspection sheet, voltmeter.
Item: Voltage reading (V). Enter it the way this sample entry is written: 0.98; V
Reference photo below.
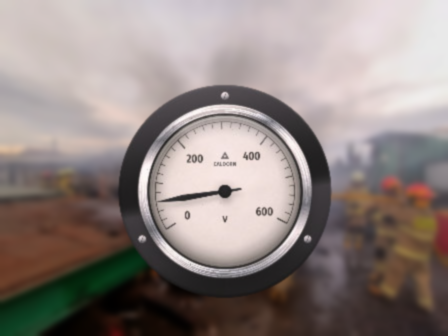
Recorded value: 60; V
